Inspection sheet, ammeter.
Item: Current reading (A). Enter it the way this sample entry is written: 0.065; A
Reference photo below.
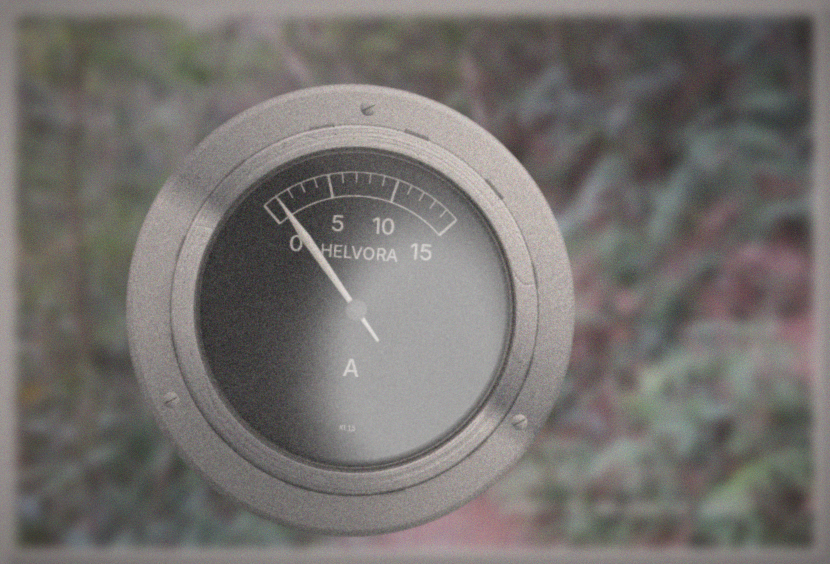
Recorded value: 1; A
